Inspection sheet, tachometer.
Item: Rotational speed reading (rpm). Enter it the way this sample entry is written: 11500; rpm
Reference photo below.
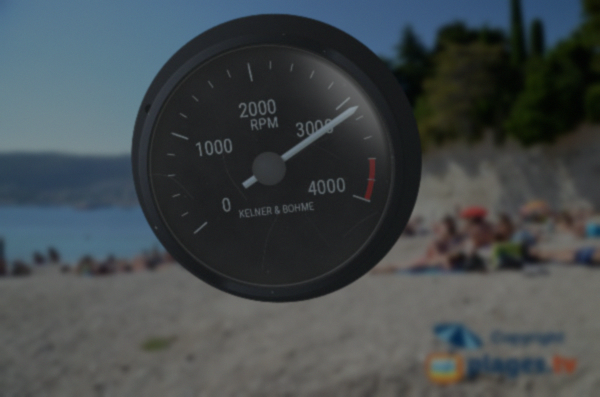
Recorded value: 3100; rpm
